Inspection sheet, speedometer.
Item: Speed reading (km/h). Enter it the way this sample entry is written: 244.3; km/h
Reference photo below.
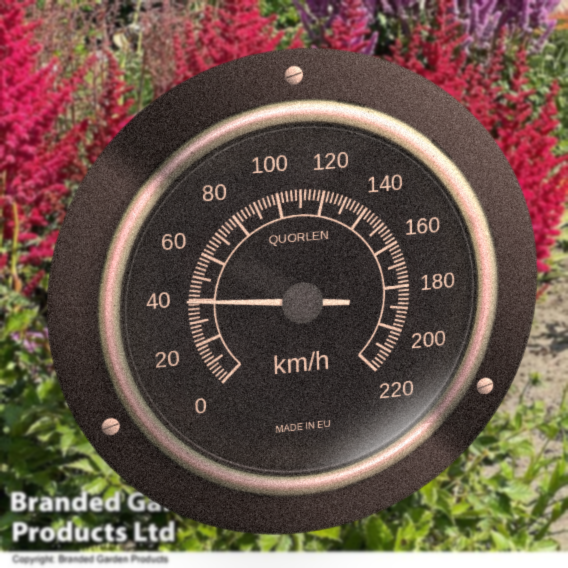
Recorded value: 40; km/h
